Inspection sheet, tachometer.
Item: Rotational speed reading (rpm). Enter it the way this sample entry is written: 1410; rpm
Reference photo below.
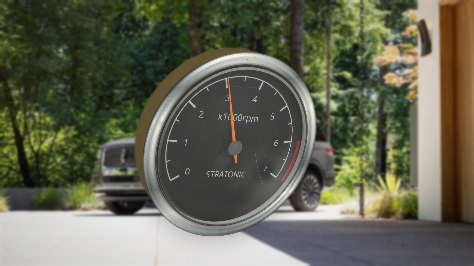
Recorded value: 3000; rpm
